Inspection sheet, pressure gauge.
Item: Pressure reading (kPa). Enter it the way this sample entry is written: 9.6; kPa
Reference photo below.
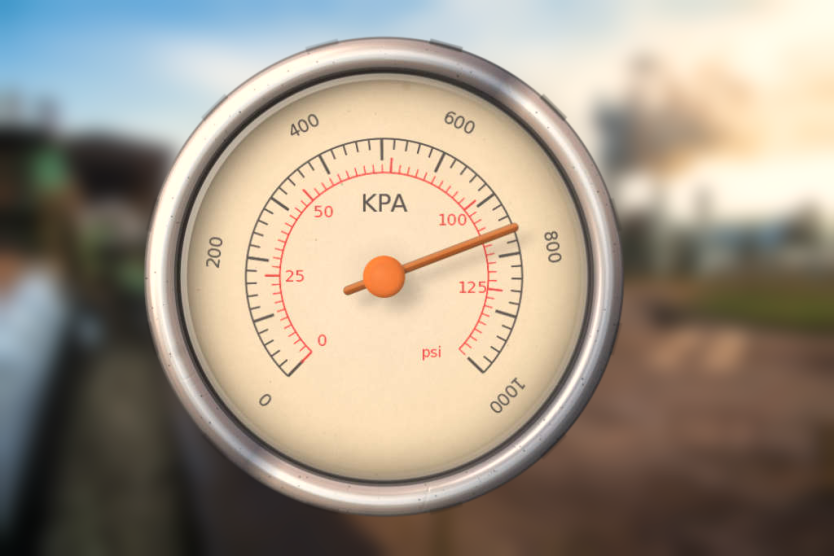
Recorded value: 760; kPa
